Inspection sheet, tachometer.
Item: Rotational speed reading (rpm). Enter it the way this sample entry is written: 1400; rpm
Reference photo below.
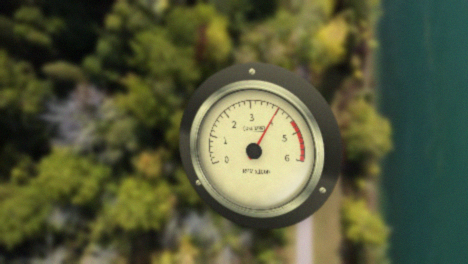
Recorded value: 4000; rpm
